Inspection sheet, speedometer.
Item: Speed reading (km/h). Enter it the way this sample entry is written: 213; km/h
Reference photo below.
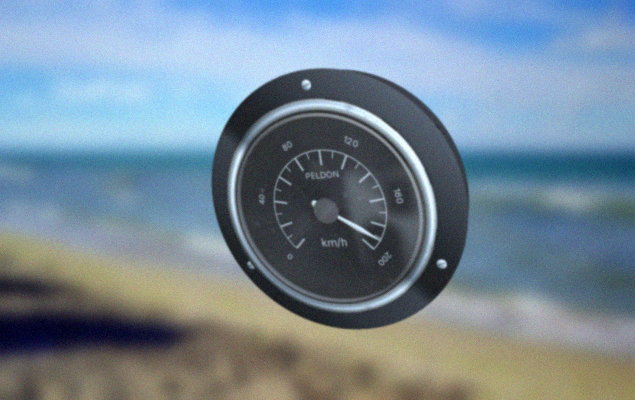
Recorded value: 190; km/h
